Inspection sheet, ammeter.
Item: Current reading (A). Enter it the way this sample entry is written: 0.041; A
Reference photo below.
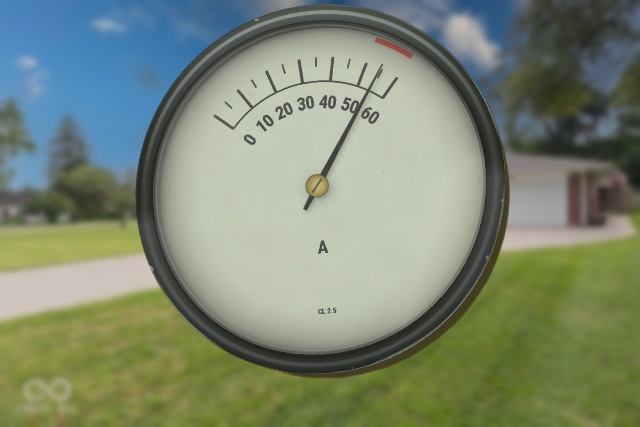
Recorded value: 55; A
